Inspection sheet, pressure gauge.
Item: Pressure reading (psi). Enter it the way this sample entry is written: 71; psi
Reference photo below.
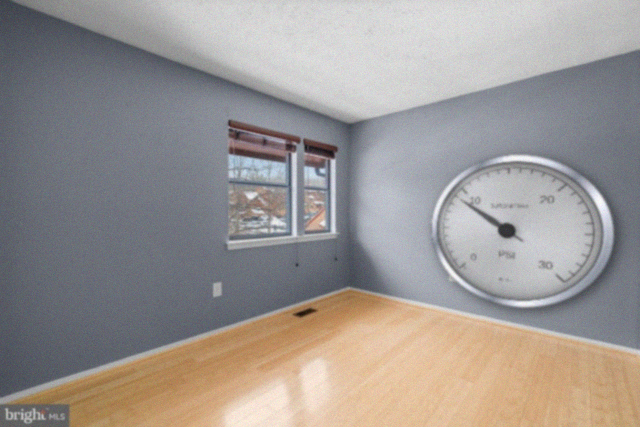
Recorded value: 9; psi
